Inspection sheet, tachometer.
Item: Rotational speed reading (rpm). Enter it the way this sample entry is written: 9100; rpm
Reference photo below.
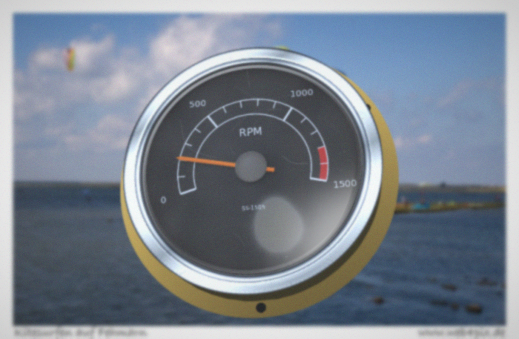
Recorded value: 200; rpm
